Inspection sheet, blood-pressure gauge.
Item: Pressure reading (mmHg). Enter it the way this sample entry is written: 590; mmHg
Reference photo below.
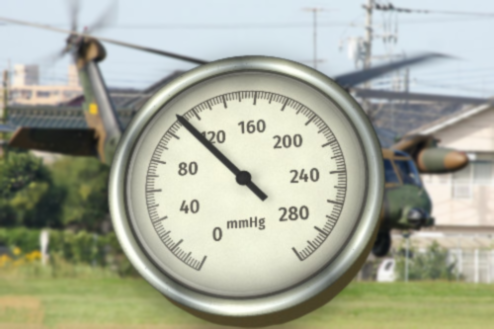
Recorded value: 110; mmHg
